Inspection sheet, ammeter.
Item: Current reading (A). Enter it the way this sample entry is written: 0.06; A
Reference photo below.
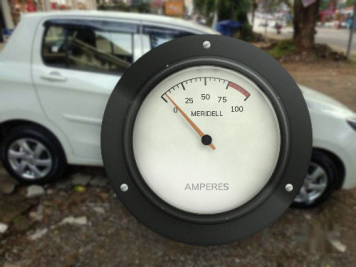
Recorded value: 5; A
